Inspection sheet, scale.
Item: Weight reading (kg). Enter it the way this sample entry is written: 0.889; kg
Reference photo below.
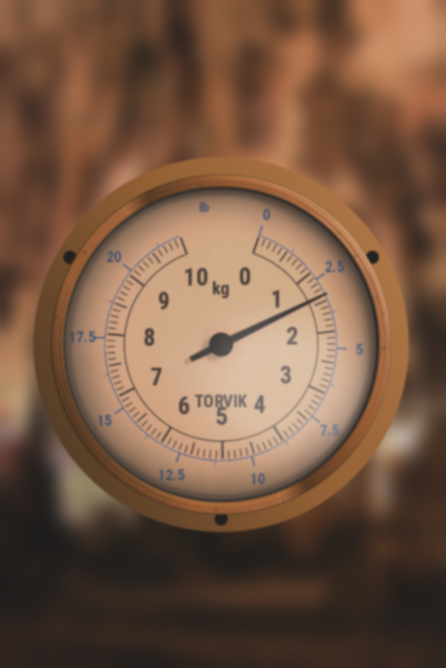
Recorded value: 1.4; kg
